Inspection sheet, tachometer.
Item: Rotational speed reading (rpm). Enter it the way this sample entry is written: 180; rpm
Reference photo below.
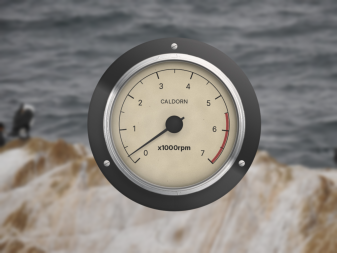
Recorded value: 250; rpm
